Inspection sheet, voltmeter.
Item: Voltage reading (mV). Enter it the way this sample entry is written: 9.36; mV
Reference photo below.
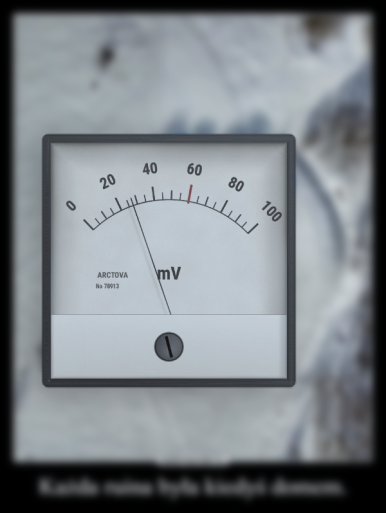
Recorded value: 27.5; mV
